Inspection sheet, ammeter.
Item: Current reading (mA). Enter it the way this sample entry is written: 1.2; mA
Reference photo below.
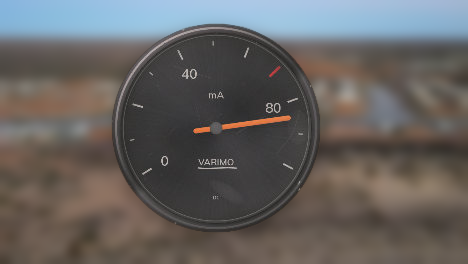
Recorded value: 85; mA
